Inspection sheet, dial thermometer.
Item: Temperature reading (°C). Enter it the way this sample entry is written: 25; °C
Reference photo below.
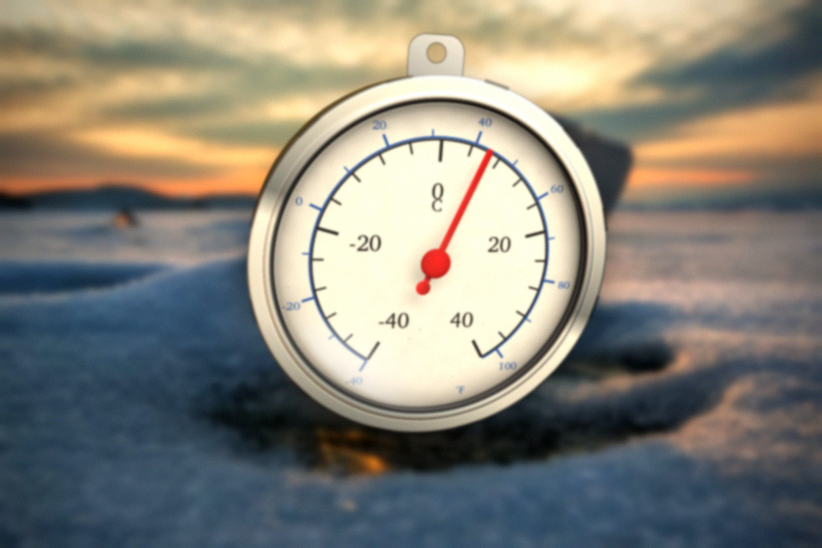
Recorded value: 6; °C
